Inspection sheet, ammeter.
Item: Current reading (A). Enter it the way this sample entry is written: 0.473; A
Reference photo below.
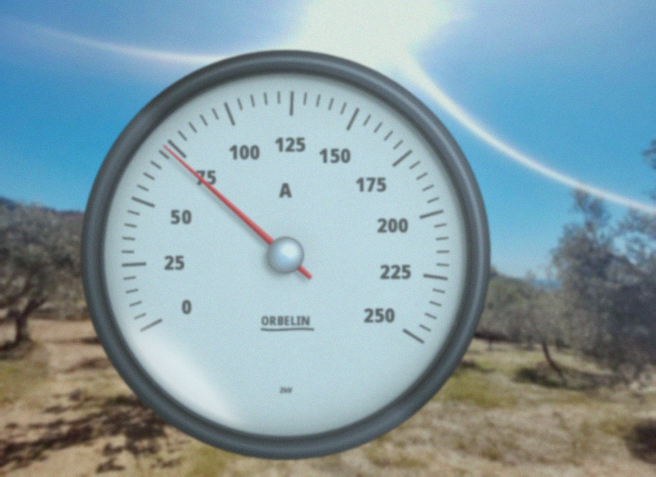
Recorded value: 72.5; A
